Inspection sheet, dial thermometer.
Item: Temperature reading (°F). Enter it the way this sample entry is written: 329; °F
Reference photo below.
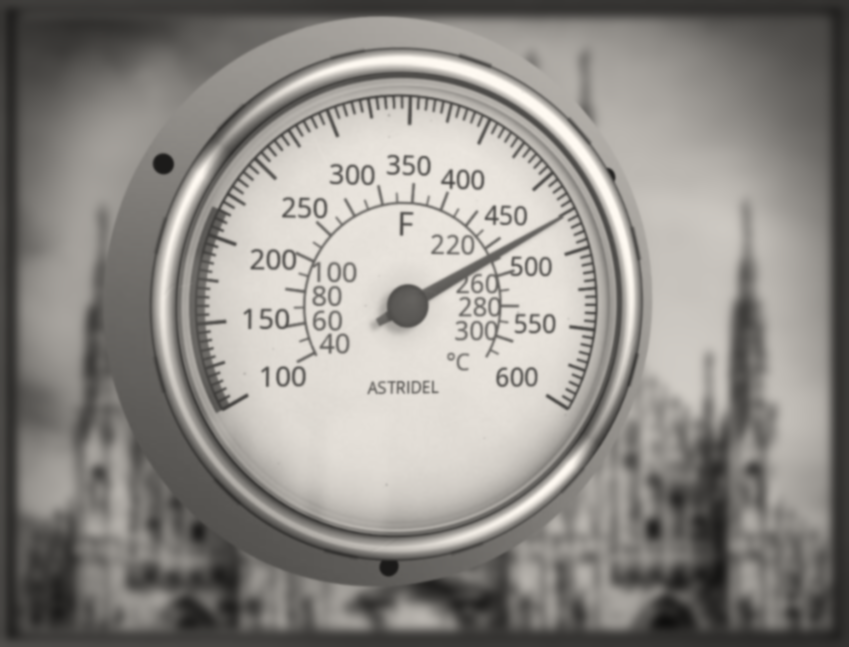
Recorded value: 475; °F
